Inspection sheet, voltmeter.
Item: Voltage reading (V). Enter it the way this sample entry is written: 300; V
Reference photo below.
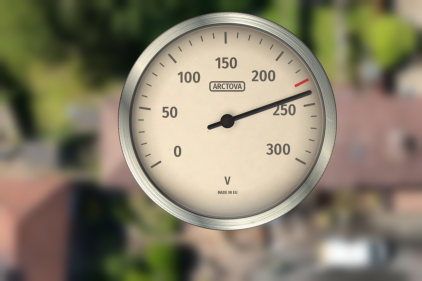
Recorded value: 240; V
